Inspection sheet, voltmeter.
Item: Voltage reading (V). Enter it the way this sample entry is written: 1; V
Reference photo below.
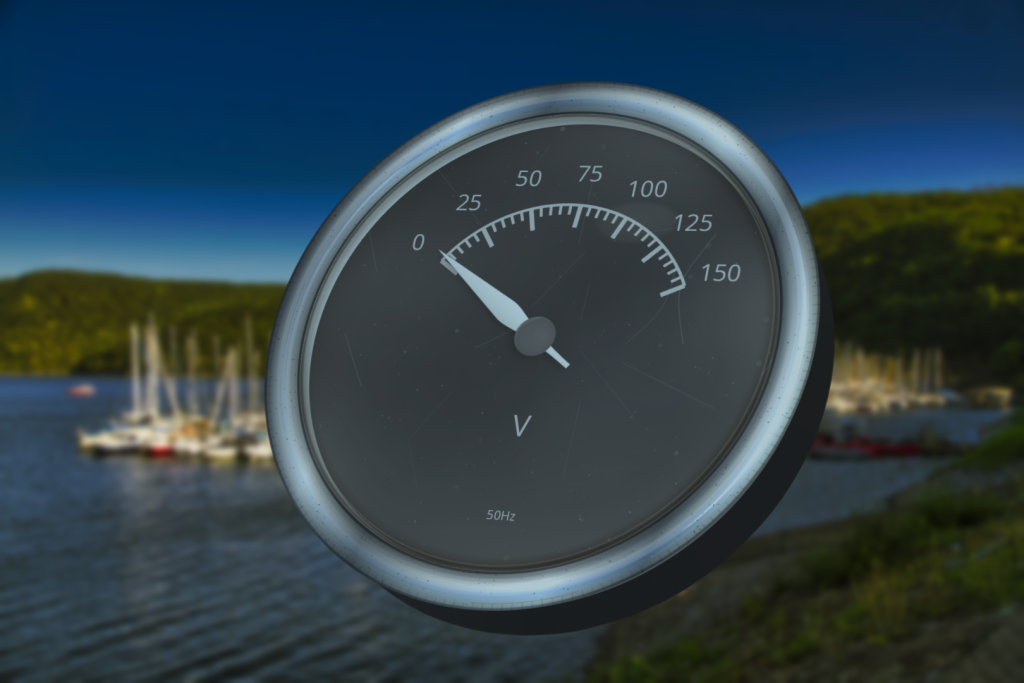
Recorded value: 2.5; V
